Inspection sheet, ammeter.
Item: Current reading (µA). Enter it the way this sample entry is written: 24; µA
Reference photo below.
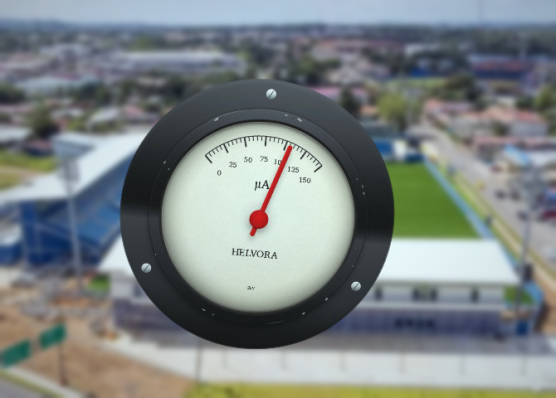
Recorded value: 105; µA
